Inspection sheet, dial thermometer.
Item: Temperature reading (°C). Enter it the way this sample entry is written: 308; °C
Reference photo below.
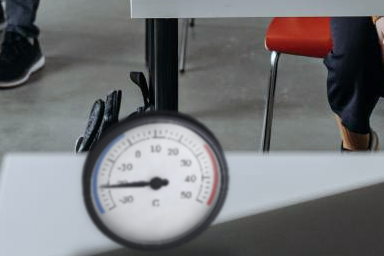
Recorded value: -20; °C
